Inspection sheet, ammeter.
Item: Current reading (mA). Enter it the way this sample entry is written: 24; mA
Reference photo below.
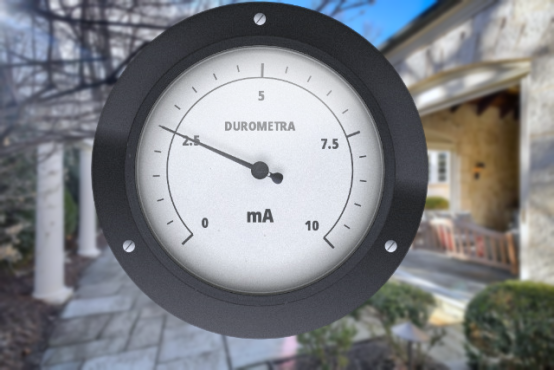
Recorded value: 2.5; mA
